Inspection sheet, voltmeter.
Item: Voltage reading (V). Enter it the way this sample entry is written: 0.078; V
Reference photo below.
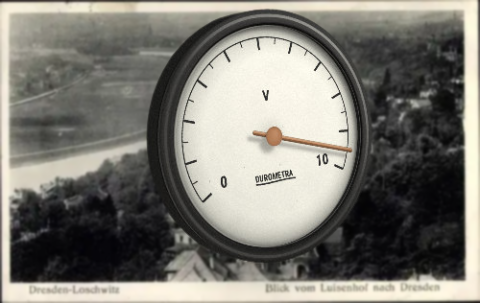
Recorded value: 9.5; V
